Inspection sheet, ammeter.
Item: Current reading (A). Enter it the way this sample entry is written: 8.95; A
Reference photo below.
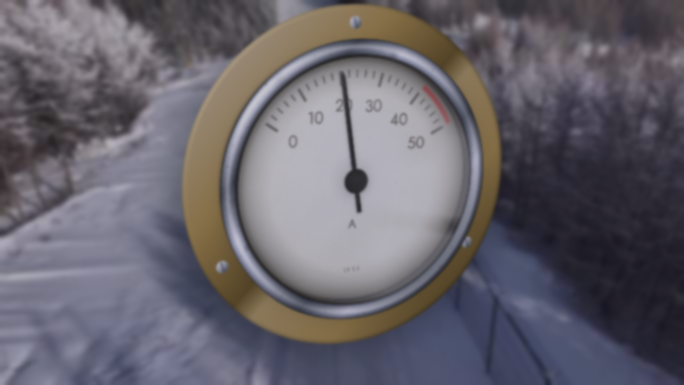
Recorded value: 20; A
